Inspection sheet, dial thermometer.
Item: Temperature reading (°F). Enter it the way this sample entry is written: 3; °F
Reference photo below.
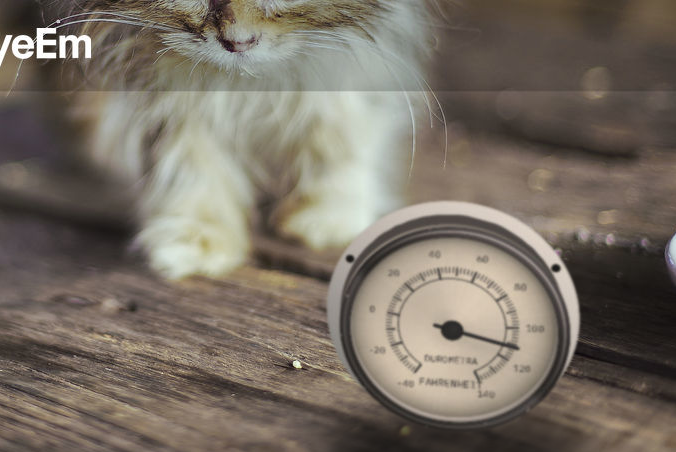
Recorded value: 110; °F
